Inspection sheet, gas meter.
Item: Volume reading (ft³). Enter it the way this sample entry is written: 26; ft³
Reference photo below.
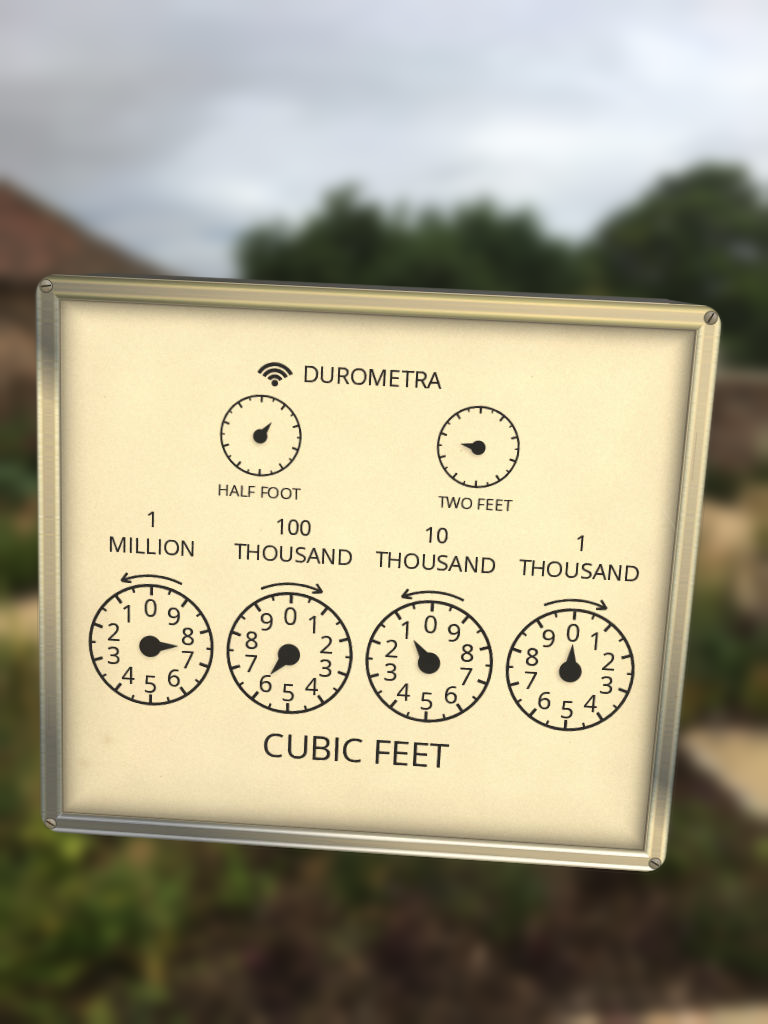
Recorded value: 761000; ft³
